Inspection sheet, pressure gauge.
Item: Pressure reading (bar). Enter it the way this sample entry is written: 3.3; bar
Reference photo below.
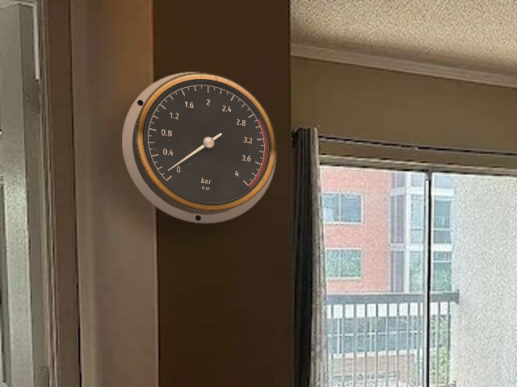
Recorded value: 0.1; bar
